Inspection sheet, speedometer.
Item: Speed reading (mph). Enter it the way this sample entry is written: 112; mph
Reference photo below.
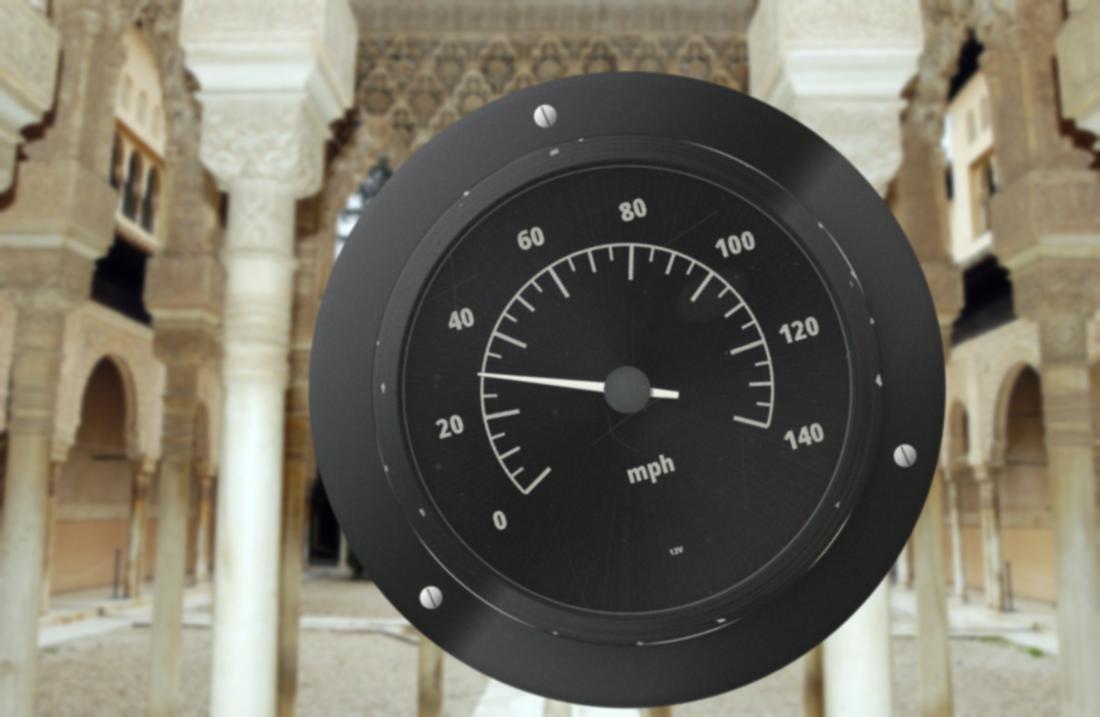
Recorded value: 30; mph
